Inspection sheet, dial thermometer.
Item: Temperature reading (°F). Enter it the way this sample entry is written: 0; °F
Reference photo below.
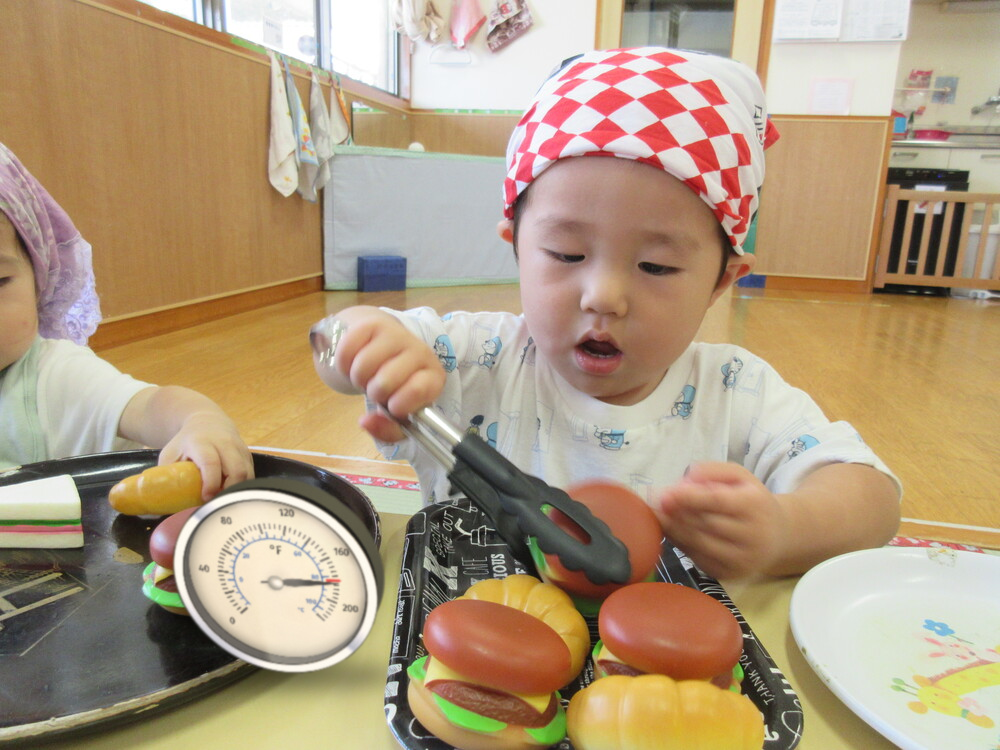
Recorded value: 180; °F
